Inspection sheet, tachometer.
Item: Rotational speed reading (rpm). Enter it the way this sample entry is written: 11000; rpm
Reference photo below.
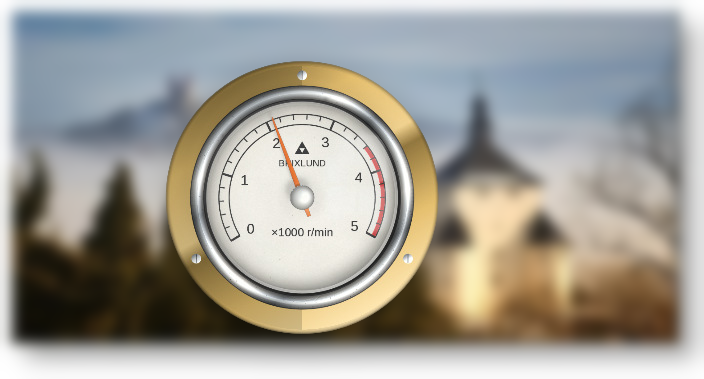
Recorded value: 2100; rpm
